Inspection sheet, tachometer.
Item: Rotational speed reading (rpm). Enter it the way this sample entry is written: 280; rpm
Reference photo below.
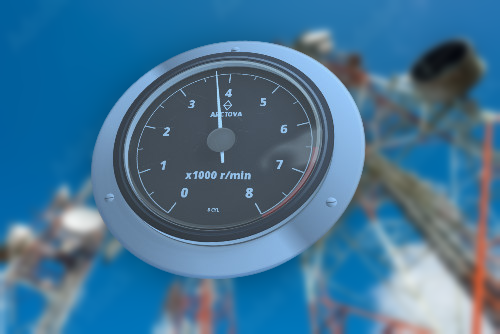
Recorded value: 3750; rpm
